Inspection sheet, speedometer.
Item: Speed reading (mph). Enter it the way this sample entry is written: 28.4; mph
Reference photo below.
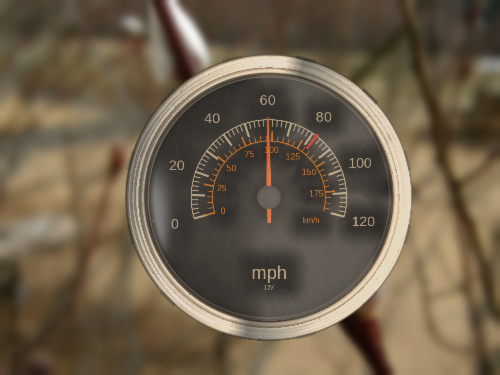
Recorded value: 60; mph
